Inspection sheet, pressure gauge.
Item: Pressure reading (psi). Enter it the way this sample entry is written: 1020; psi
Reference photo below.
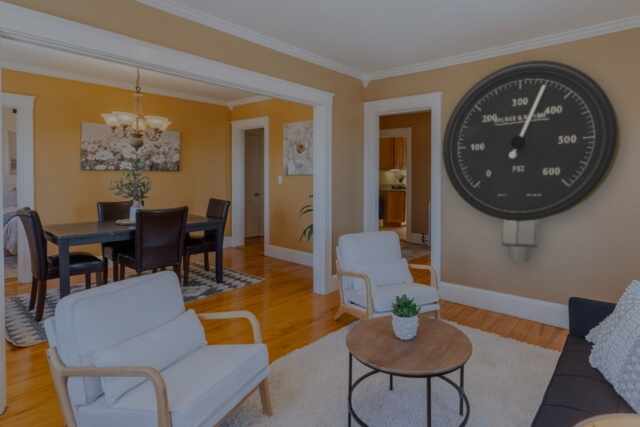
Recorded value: 350; psi
